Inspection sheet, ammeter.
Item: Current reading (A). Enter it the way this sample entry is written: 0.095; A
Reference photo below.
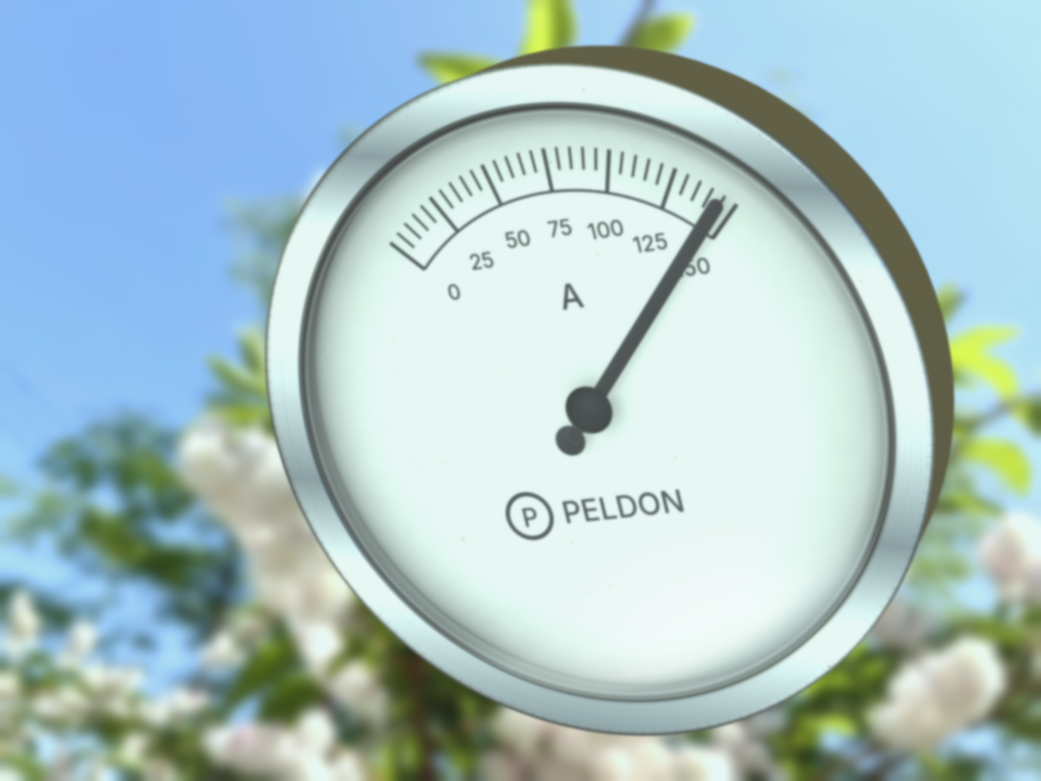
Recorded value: 145; A
